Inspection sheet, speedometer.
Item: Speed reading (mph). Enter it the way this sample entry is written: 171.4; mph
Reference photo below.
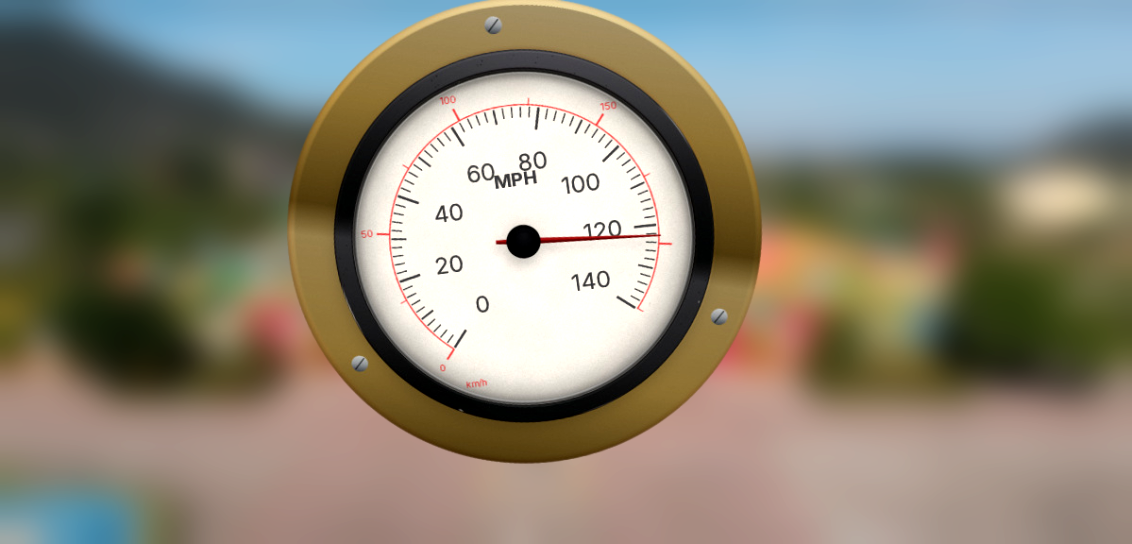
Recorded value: 122; mph
